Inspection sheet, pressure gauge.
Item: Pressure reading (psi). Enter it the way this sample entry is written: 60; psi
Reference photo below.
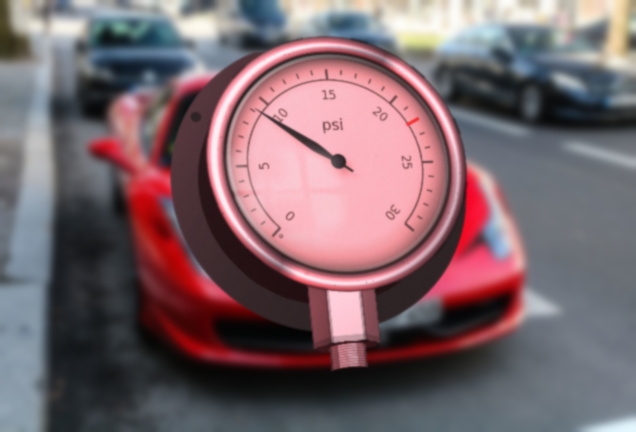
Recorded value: 9; psi
